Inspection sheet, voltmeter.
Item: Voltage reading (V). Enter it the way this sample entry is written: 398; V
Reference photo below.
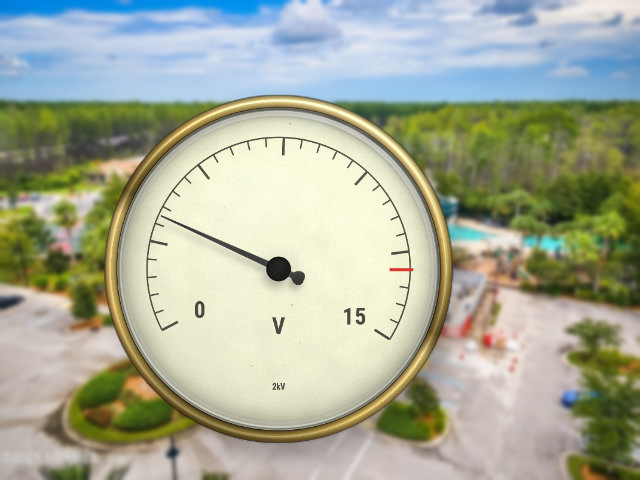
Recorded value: 3.25; V
